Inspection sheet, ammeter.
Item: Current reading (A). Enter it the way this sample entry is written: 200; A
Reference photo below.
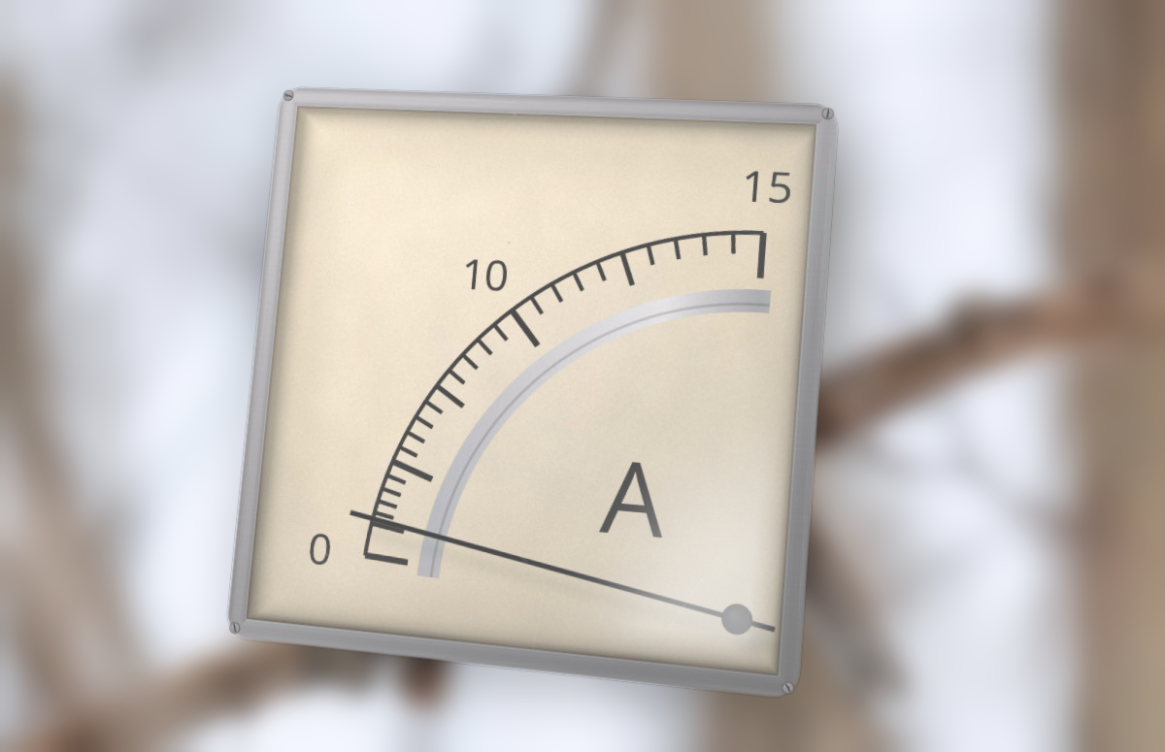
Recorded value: 2.75; A
